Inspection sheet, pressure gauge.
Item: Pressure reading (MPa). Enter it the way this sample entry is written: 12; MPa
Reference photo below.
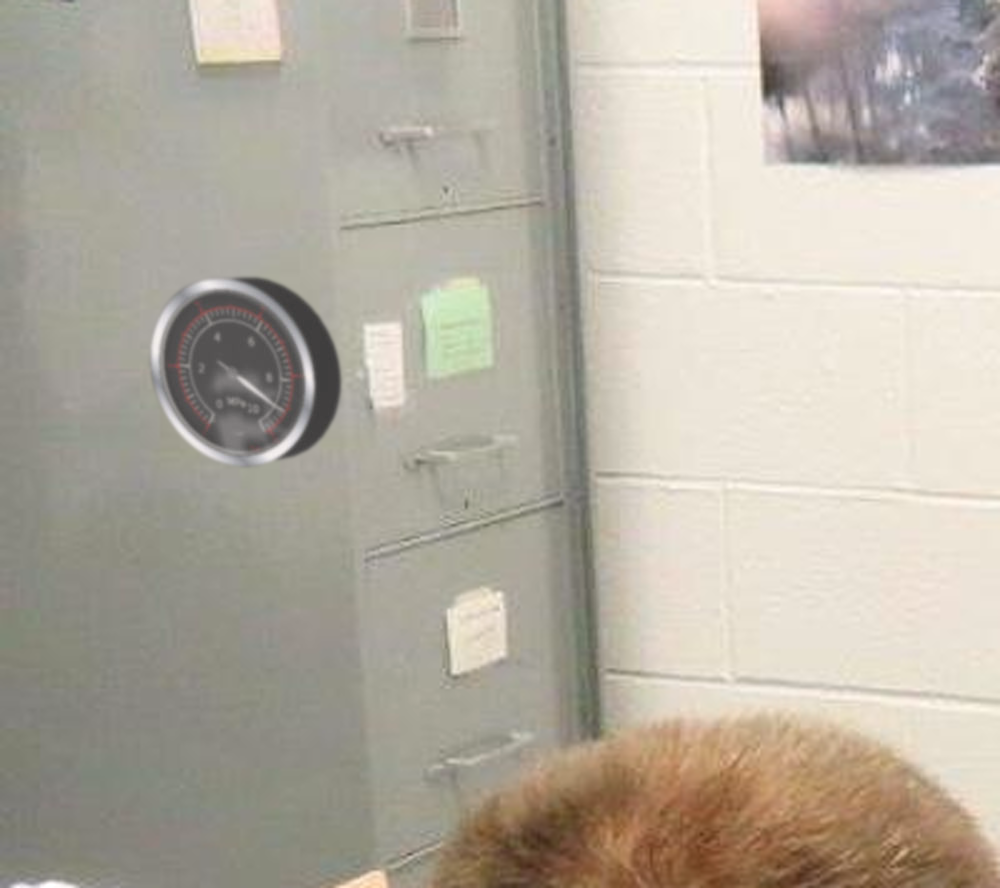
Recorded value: 9; MPa
